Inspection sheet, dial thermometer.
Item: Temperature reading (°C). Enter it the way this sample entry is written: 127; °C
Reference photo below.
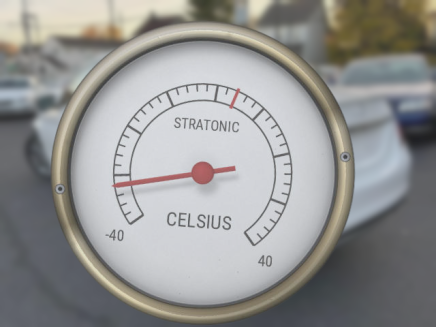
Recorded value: -32; °C
